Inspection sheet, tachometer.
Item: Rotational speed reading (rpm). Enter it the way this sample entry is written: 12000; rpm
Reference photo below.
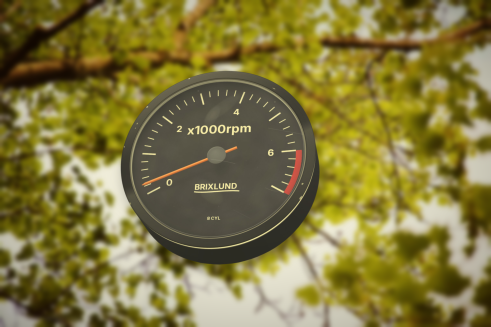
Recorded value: 200; rpm
